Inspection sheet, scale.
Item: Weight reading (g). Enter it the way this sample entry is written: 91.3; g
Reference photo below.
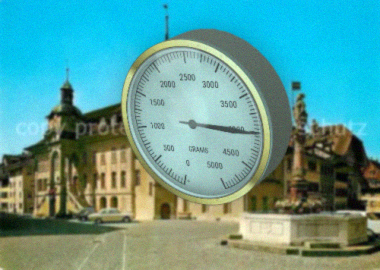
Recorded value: 4000; g
